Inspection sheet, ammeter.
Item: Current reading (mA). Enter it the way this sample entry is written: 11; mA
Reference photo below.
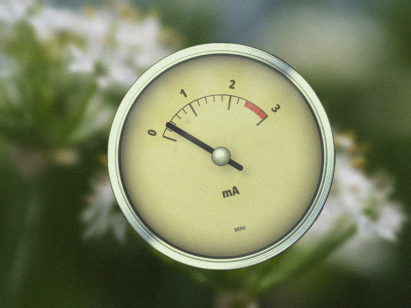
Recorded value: 0.3; mA
